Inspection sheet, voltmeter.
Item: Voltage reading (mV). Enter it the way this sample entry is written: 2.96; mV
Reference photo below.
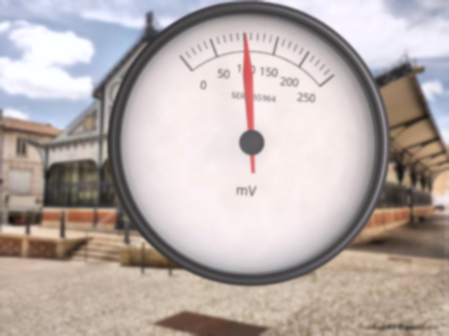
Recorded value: 100; mV
